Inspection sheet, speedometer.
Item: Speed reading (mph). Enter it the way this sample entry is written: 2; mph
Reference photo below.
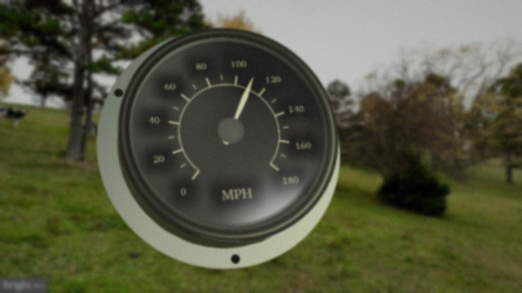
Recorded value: 110; mph
